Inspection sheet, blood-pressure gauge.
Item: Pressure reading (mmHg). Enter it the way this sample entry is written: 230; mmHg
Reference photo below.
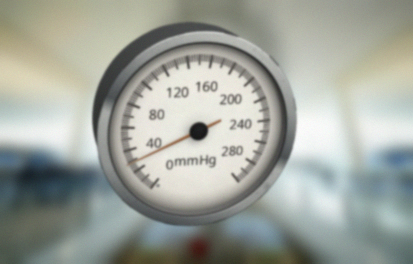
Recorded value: 30; mmHg
